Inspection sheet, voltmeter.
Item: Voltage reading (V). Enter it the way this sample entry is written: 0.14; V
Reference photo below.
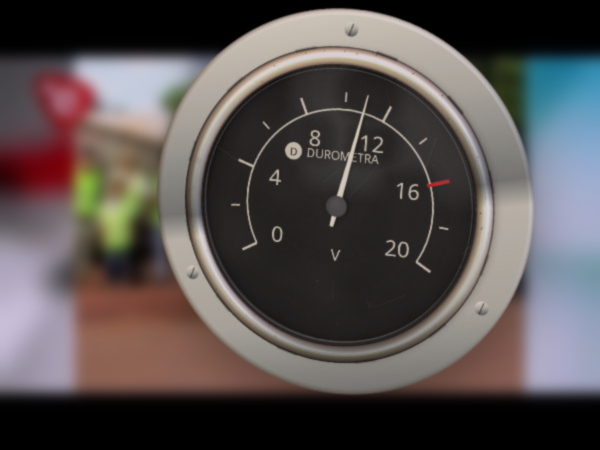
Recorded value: 11; V
